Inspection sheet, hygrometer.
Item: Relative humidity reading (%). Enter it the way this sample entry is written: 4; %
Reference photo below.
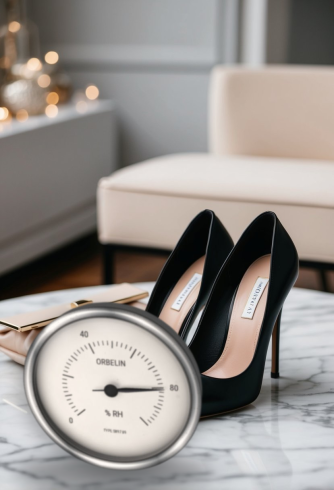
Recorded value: 80; %
